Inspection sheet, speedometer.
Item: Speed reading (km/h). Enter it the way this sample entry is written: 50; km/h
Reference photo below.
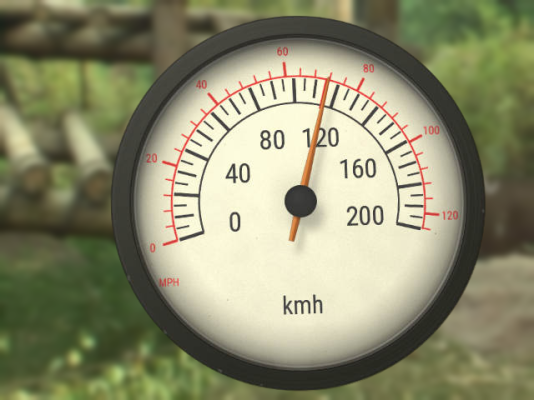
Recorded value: 115; km/h
